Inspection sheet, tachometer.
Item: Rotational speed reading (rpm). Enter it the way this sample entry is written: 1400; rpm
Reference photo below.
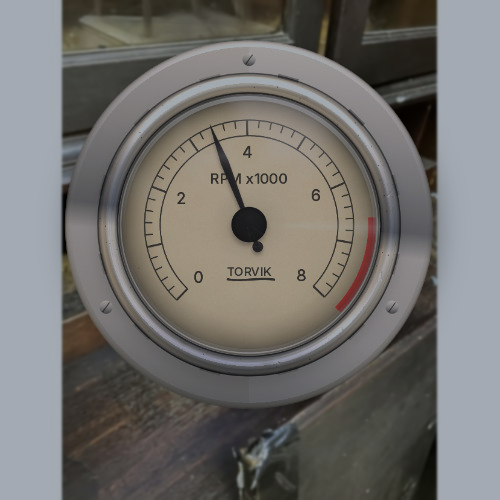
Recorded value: 3400; rpm
